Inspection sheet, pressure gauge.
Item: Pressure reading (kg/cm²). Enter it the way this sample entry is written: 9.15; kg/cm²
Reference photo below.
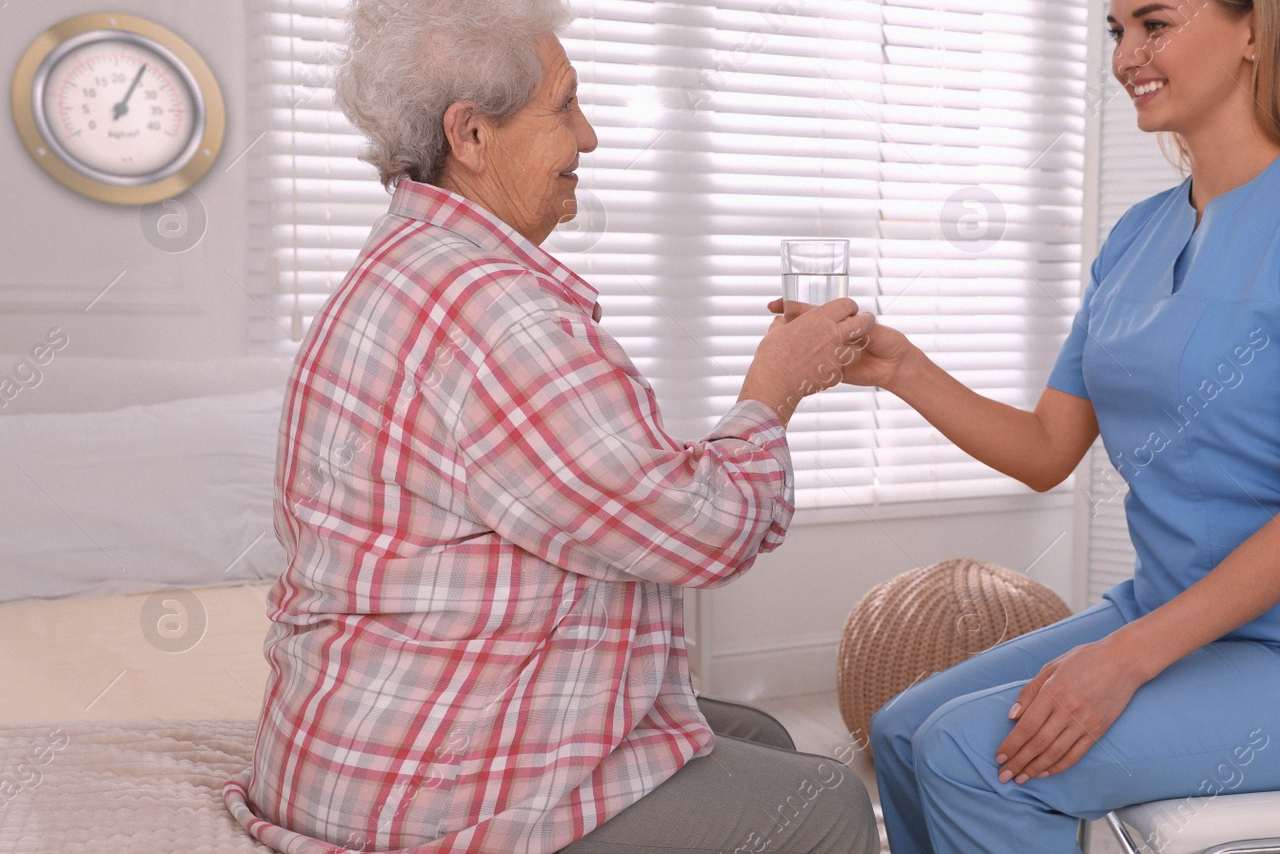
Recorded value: 25; kg/cm²
